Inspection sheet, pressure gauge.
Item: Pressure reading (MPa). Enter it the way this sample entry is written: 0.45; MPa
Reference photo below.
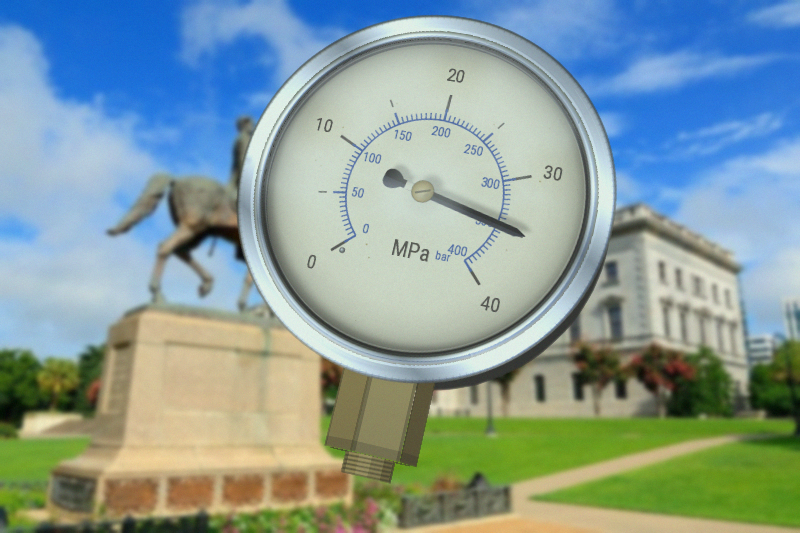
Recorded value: 35; MPa
